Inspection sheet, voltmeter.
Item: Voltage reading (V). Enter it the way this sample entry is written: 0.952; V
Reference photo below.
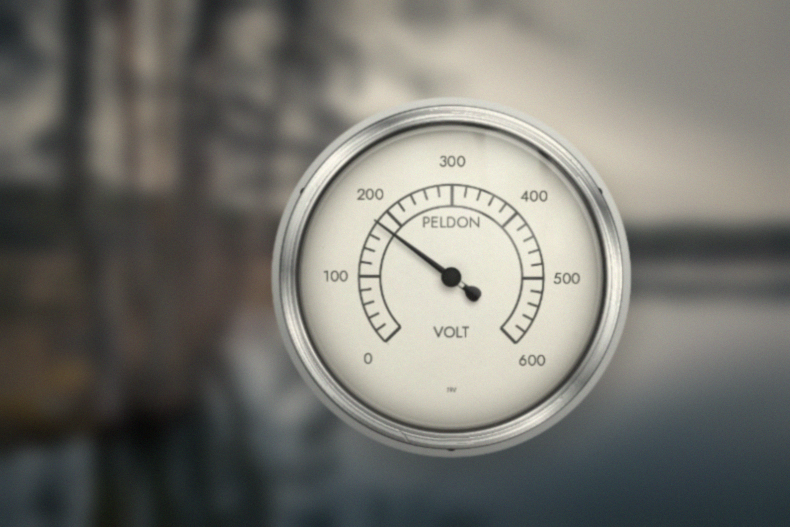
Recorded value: 180; V
